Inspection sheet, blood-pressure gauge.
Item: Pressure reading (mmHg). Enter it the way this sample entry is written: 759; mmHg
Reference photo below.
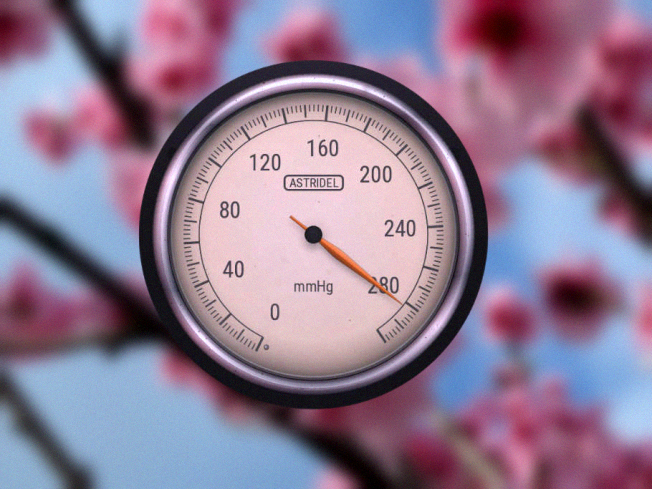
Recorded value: 282; mmHg
